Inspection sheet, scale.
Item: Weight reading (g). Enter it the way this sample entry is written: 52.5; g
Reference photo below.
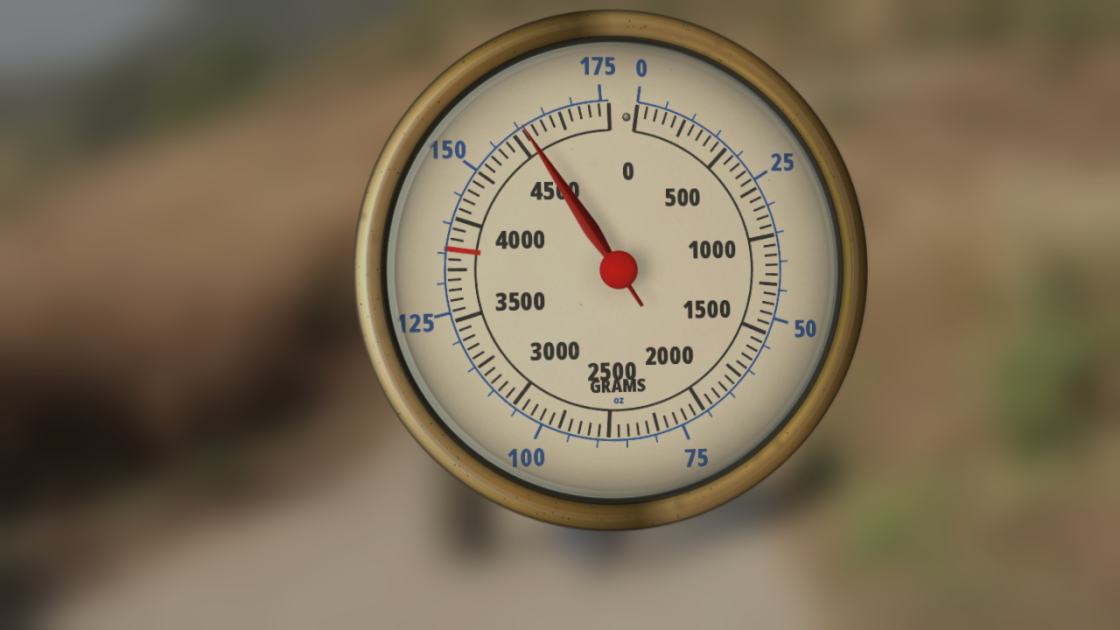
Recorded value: 4550; g
